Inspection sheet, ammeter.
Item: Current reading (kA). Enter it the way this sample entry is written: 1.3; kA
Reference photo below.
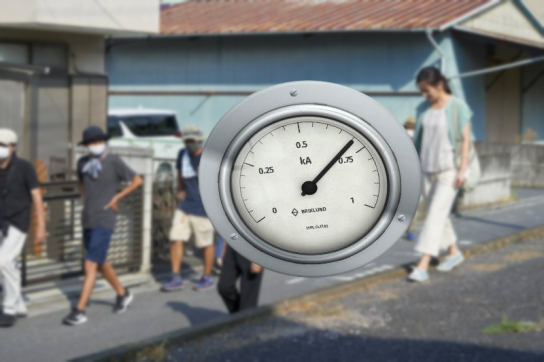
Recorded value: 0.7; kA
